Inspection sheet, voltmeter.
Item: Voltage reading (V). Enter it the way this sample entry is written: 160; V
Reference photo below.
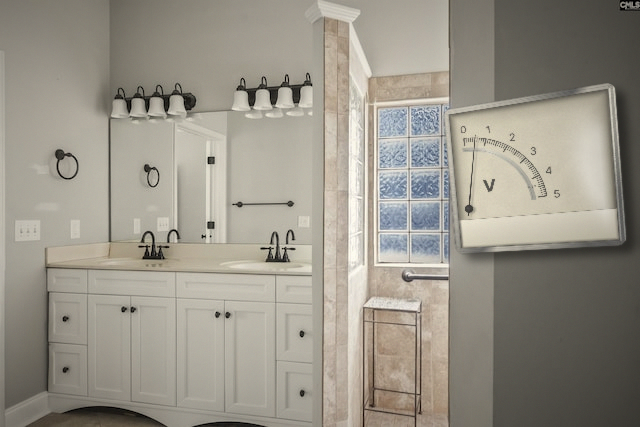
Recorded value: 0.5; V
